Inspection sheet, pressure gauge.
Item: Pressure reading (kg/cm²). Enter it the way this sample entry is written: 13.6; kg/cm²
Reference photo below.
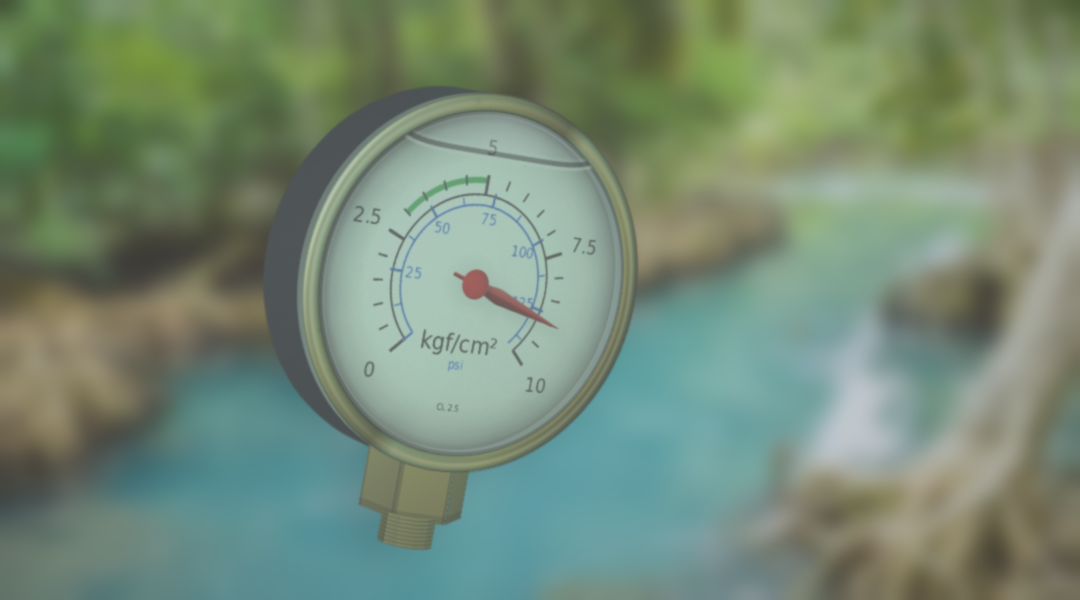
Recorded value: 9; kg/cm²
